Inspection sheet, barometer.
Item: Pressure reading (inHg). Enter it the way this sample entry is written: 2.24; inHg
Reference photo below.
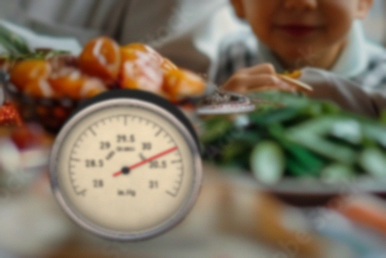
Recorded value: 30.3; inHg
